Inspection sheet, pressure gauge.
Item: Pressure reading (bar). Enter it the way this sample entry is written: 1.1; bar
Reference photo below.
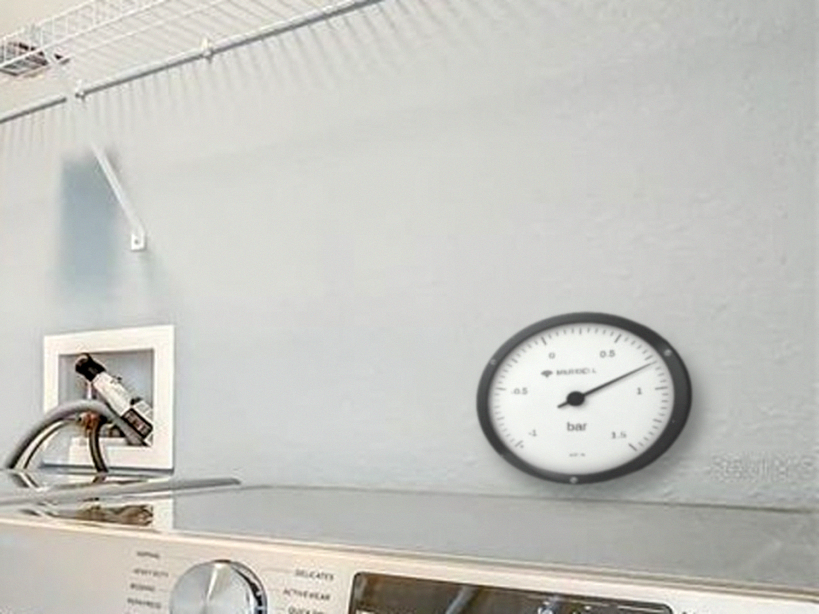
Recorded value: 0.8; bar
